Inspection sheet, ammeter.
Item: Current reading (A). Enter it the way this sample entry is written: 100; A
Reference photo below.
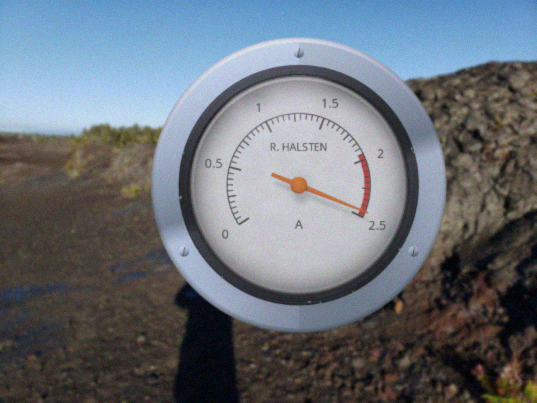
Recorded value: 2.45; A
